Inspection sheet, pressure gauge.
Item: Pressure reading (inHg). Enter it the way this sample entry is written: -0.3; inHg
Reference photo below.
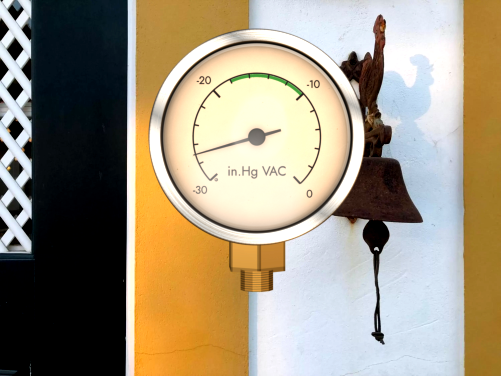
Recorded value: -27; inHg
